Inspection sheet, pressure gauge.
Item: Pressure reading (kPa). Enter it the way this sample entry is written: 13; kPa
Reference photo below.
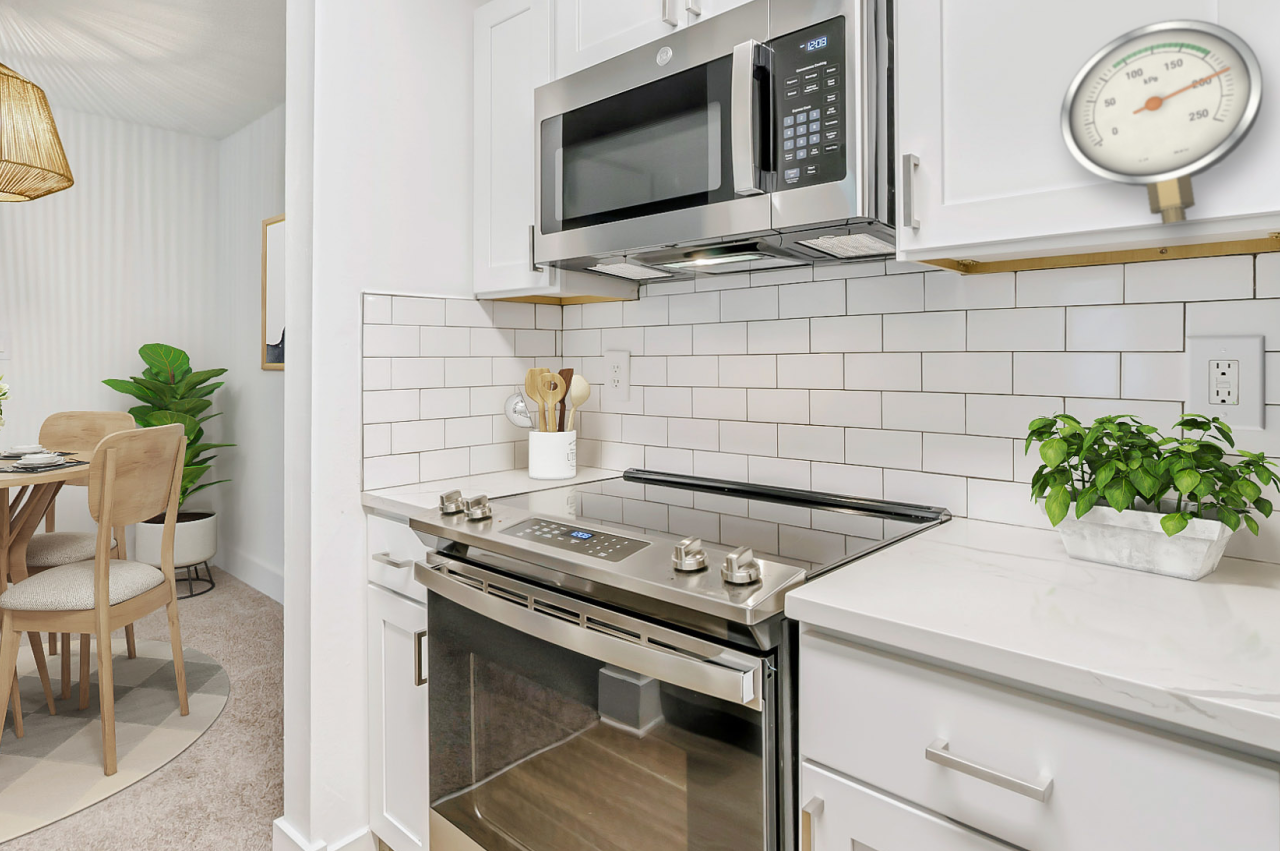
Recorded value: 200; kPa
